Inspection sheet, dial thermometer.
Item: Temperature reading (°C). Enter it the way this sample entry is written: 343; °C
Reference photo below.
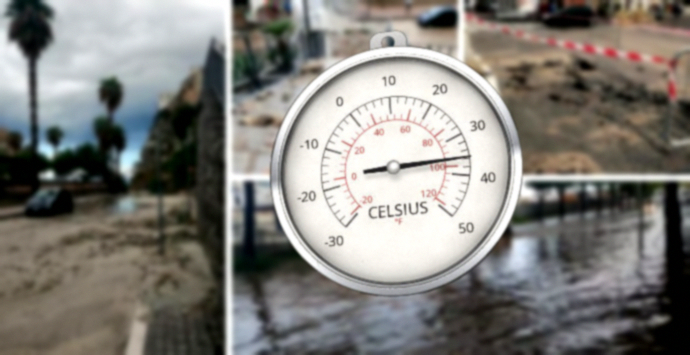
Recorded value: 36; °C
